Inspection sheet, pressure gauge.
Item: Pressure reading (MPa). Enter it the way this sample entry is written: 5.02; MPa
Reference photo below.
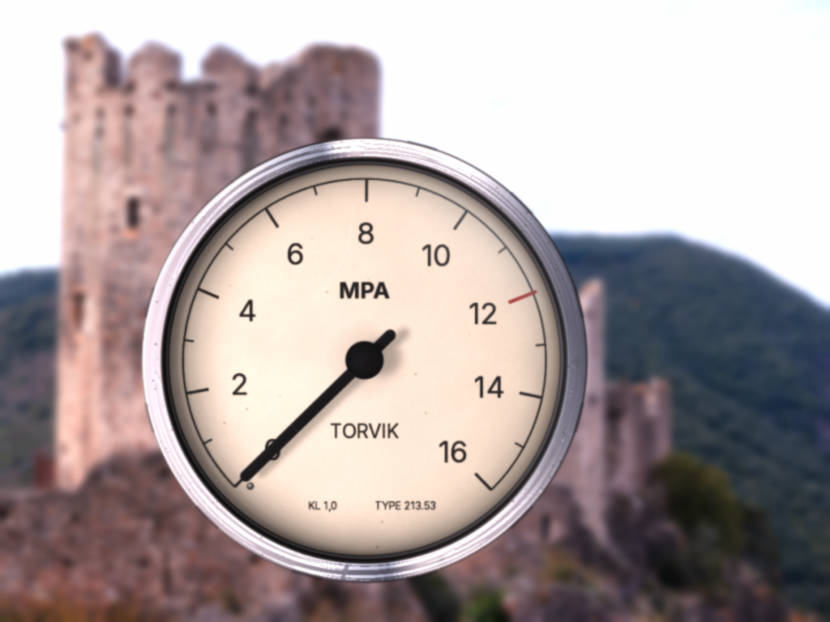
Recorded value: 0; MPa
